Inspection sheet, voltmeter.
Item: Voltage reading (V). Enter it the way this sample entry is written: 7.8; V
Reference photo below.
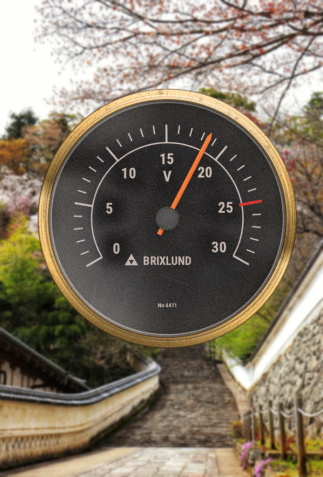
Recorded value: 18.5; V
